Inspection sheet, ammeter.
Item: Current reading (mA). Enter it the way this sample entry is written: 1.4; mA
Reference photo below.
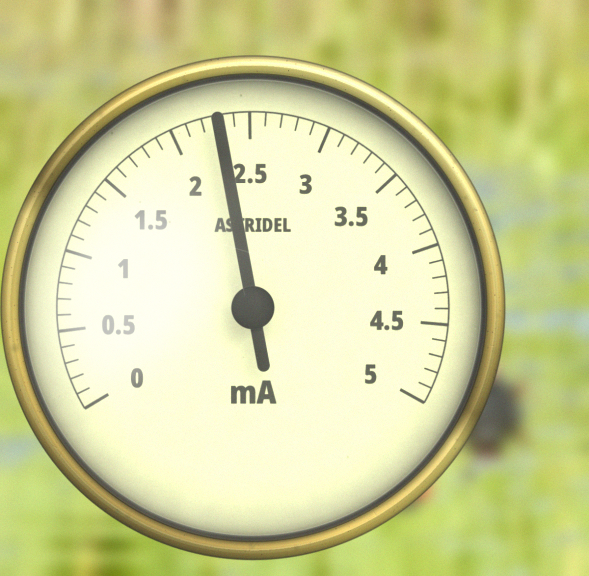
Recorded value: 2.3; mA
